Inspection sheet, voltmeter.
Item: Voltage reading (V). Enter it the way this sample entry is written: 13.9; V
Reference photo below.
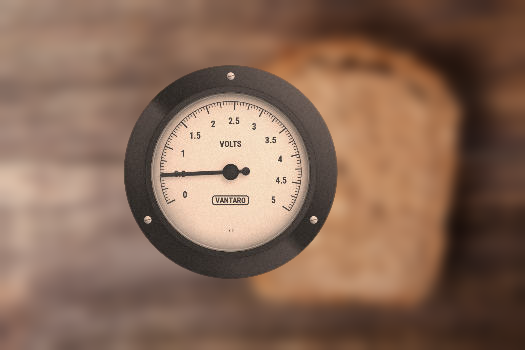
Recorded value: 0.5; V
